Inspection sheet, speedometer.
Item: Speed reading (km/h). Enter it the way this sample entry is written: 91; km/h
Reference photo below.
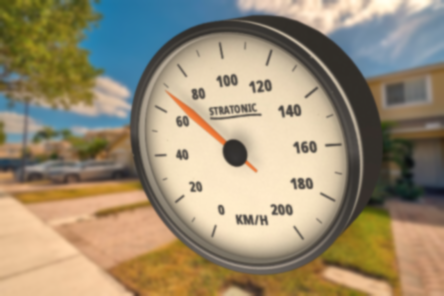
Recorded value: 70; km/h
